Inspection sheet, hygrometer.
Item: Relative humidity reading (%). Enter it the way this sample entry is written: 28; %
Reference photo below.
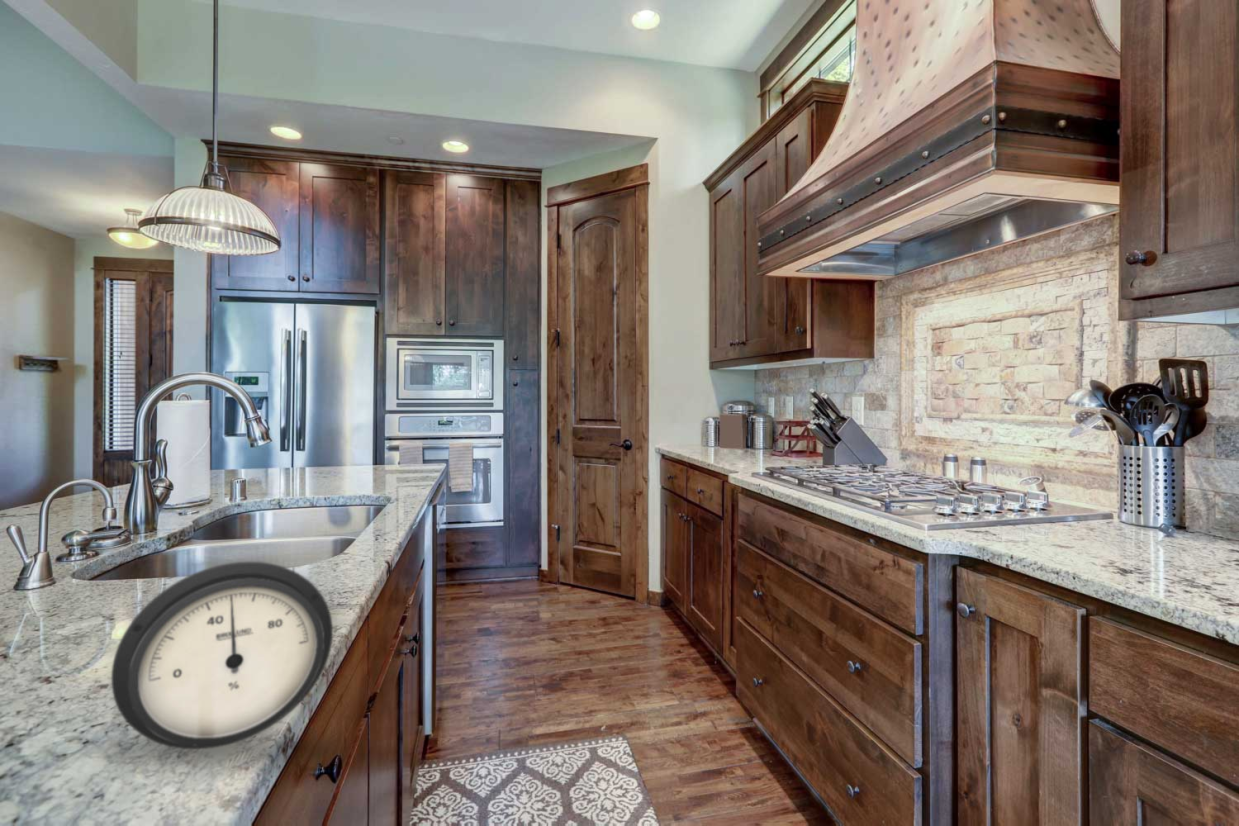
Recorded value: 50; %
